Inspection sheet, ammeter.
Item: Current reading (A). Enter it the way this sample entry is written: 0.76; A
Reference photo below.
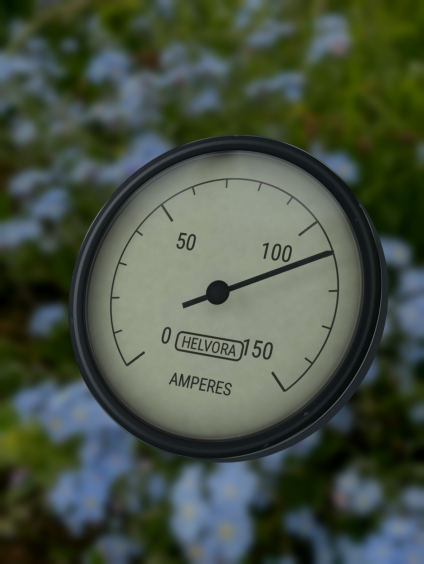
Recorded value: 110; A
